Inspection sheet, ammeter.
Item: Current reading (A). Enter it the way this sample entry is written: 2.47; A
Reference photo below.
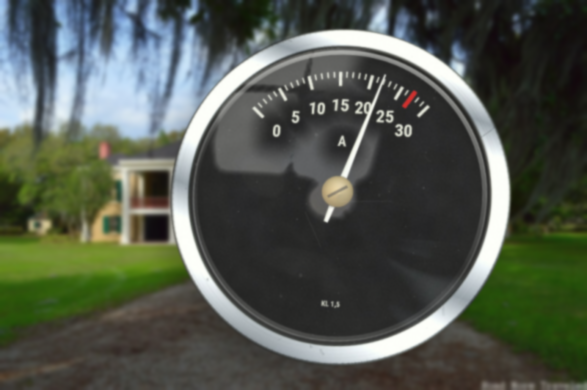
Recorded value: 22; A
